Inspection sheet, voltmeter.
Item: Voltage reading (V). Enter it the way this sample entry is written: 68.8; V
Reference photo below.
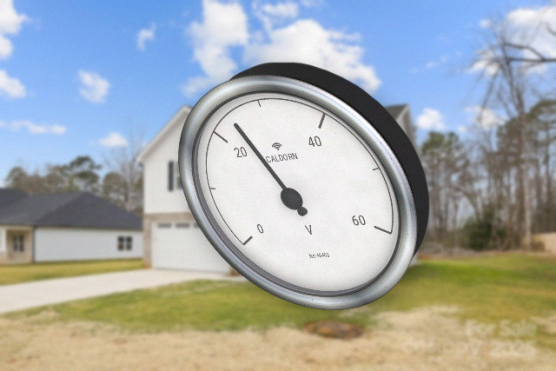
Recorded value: 25; V
